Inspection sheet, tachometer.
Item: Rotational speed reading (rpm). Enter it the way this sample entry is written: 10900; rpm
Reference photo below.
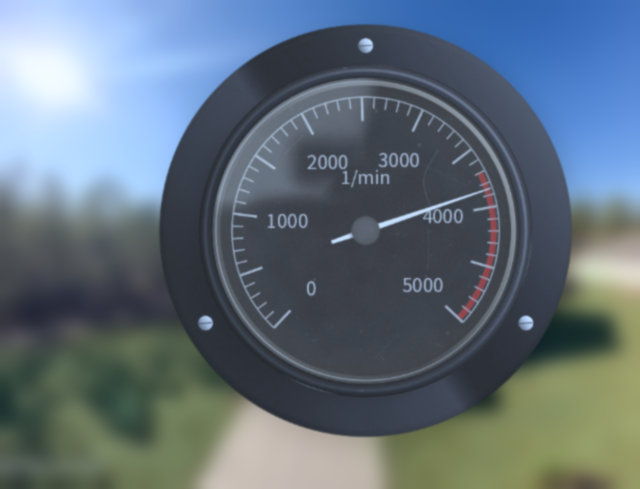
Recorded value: 3850; rpm
